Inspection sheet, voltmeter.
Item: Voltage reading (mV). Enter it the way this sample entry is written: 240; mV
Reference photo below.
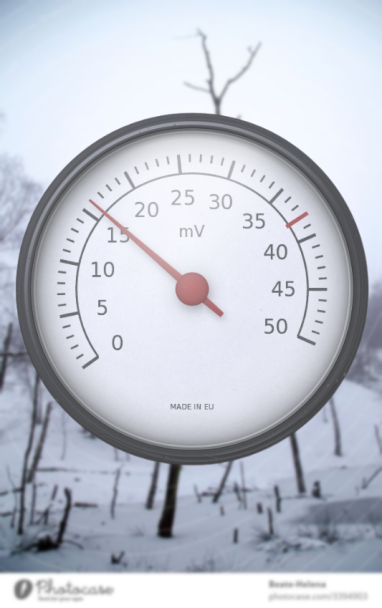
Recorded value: 16; mV
